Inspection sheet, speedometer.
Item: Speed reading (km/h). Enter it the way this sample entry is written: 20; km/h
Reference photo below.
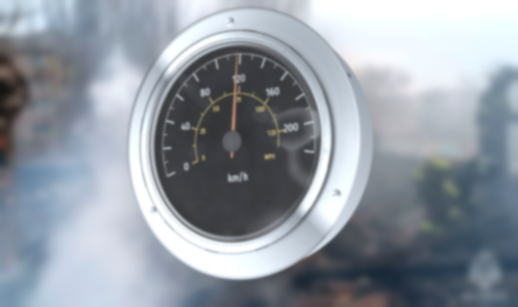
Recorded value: 120; km/h
